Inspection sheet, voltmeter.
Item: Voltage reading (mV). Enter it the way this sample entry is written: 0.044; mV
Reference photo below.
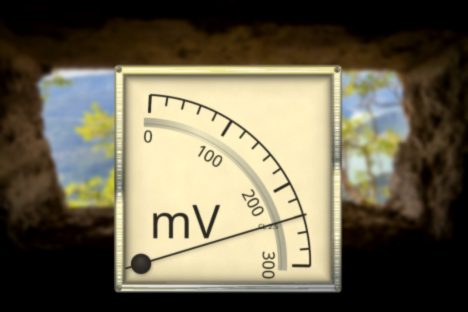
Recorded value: 240; mV
